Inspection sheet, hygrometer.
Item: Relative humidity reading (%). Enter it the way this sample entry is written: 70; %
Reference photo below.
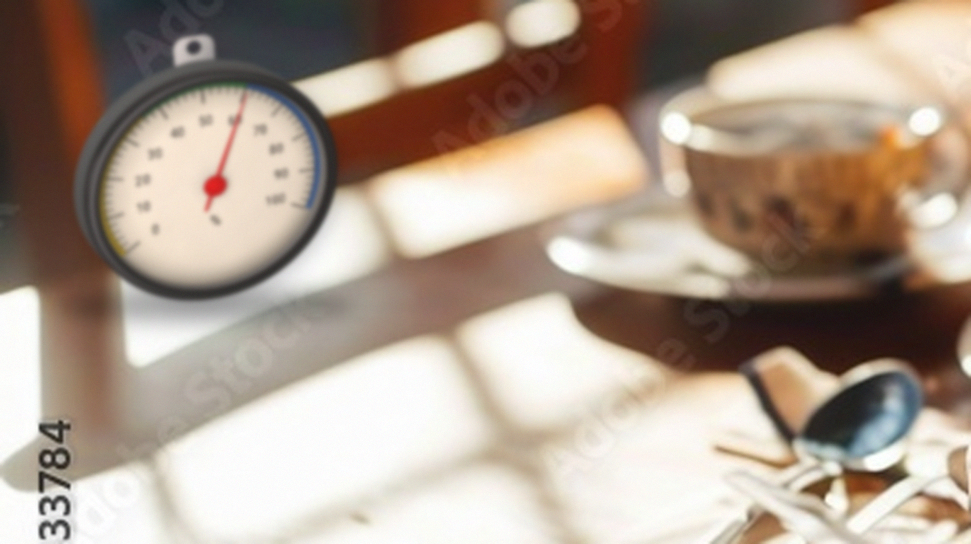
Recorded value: 60; %
